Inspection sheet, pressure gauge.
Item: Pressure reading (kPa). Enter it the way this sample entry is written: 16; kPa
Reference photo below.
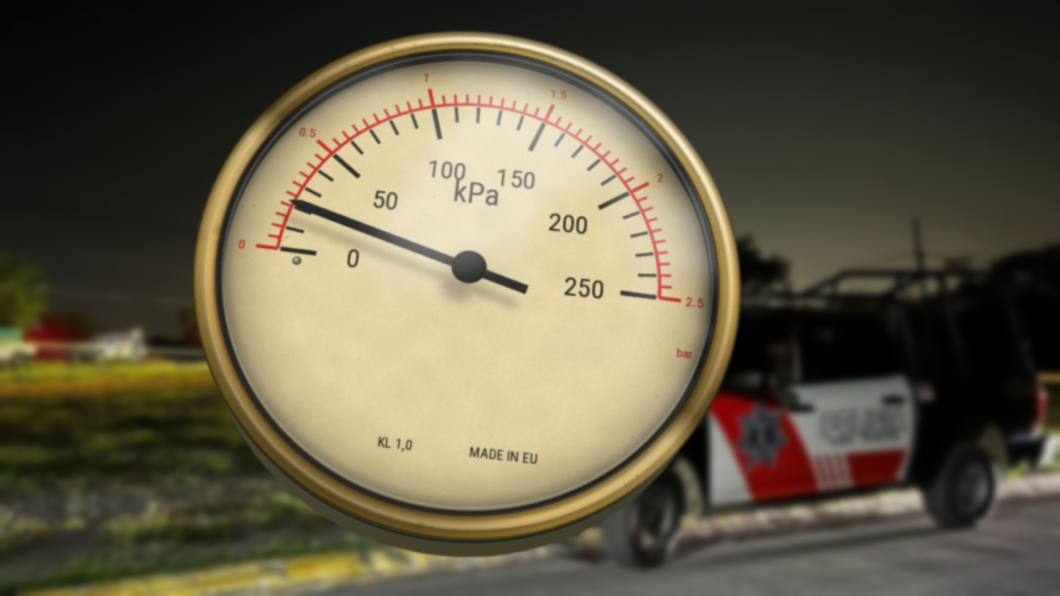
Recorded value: 20; kPa
